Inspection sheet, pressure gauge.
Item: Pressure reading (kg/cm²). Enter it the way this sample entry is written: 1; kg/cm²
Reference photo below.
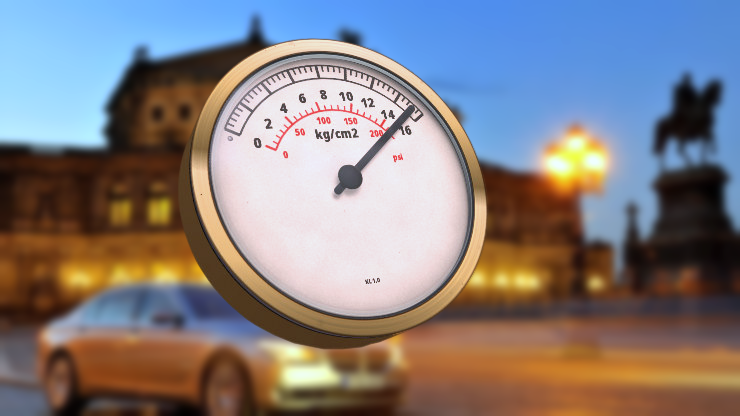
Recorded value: 15.2; kg/cm²
